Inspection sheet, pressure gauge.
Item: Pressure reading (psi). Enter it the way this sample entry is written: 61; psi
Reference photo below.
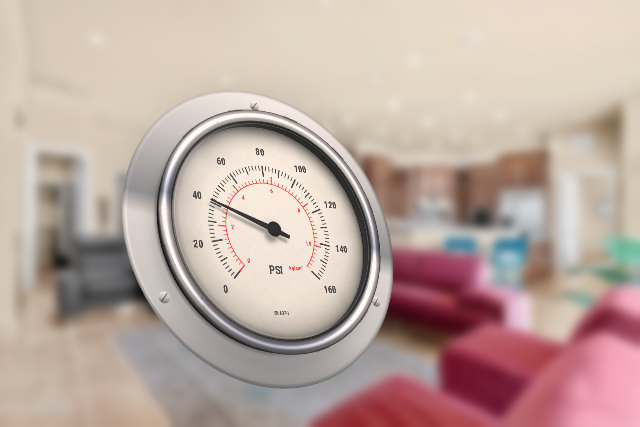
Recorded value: 40; psi
